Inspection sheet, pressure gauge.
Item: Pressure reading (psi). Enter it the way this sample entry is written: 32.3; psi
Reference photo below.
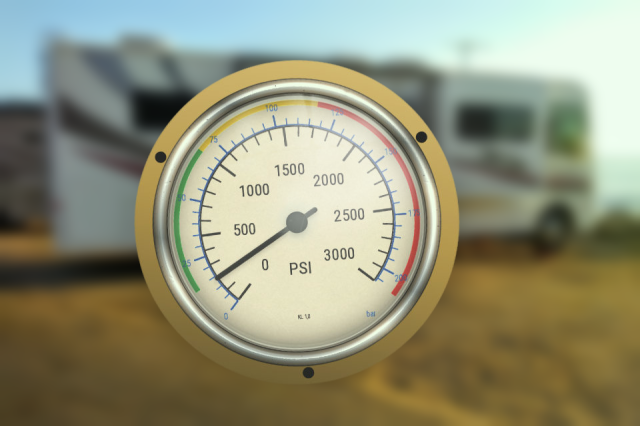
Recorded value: 200; psi
